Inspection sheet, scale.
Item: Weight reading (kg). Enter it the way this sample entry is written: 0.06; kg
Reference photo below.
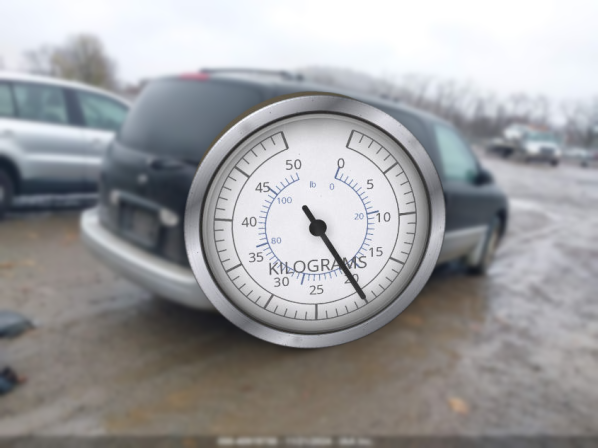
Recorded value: 20; kg
